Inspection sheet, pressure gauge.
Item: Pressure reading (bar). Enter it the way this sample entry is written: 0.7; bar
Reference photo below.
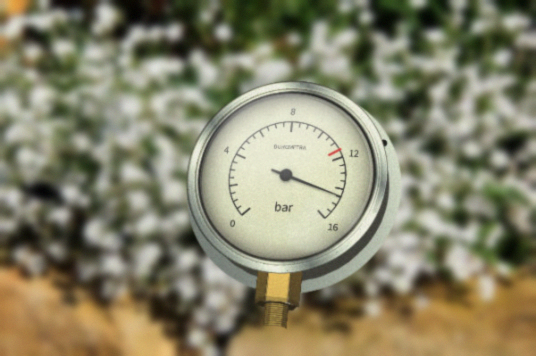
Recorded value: 14.5; bar
